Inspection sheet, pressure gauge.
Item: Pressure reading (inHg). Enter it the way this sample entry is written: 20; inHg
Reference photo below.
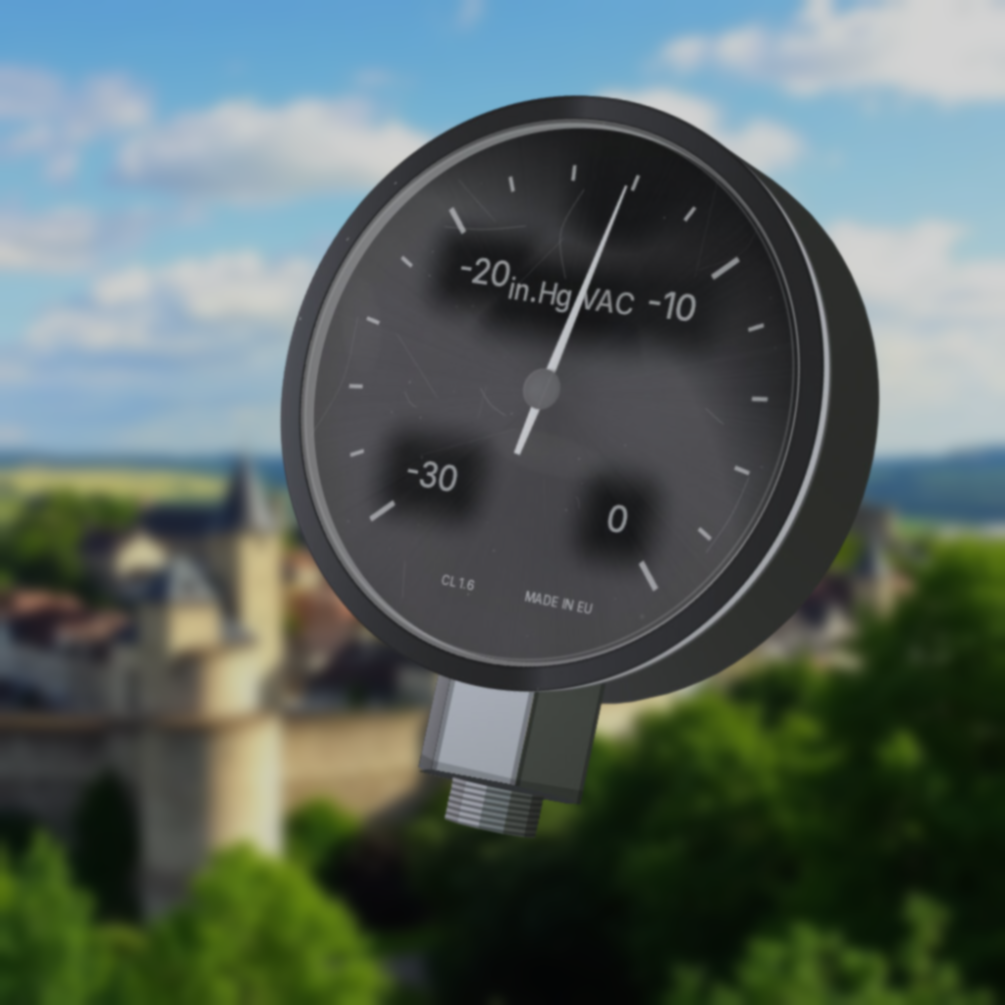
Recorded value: -14; inHg
